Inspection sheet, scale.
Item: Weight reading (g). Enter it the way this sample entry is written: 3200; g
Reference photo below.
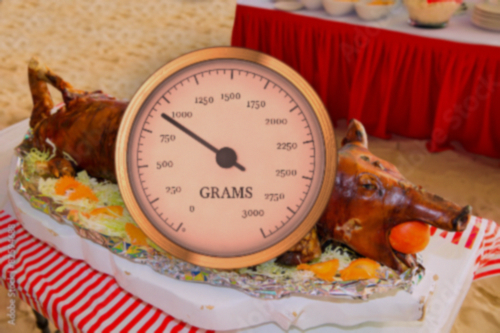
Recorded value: 900; g
